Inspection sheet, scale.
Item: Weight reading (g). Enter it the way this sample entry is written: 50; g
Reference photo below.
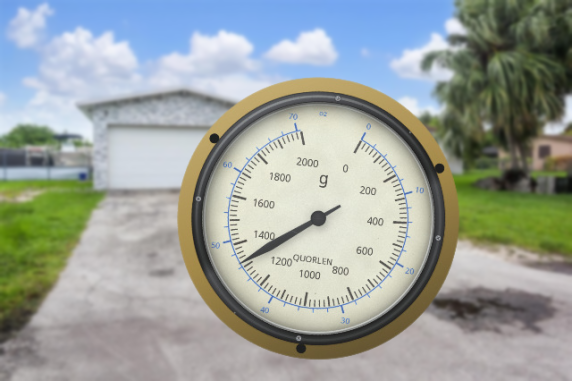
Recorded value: 1320; g
